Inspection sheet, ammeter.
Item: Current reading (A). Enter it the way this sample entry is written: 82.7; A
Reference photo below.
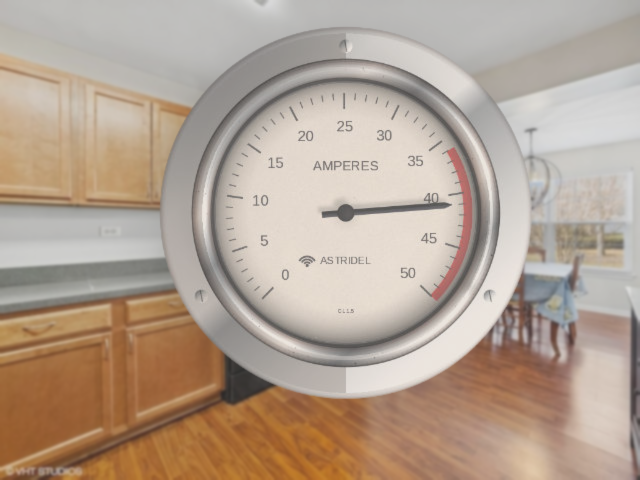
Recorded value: 41; A
